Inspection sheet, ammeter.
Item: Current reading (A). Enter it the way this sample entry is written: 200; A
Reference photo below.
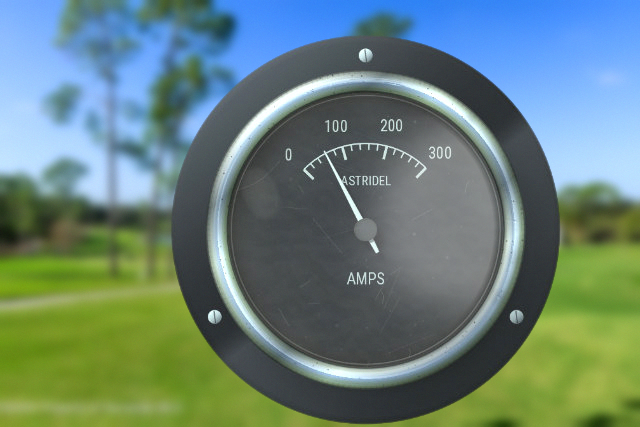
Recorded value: 60; A
